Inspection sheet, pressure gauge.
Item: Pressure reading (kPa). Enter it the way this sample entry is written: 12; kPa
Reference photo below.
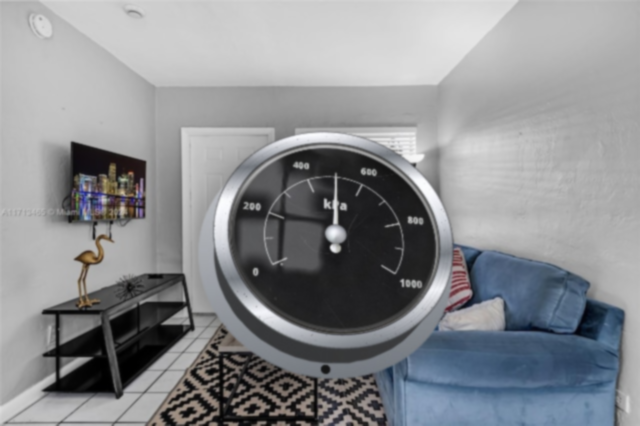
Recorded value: 500; kPa
